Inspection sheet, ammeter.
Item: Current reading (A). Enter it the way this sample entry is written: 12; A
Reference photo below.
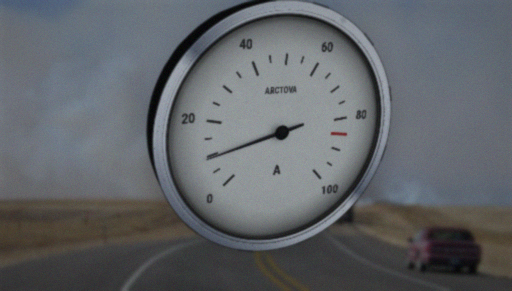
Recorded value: 10; A
